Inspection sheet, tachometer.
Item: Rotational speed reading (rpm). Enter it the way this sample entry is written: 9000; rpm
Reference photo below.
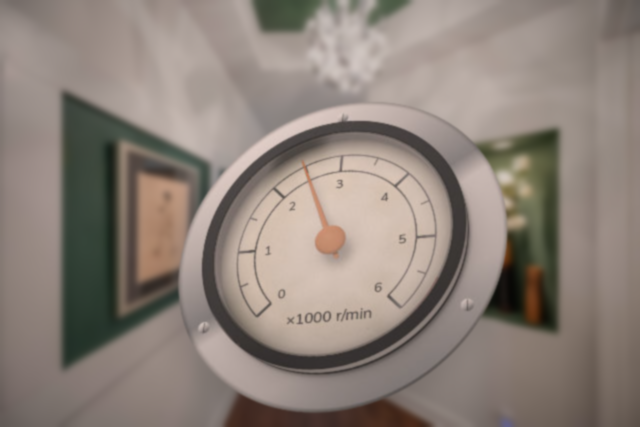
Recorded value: 2500; rpm
